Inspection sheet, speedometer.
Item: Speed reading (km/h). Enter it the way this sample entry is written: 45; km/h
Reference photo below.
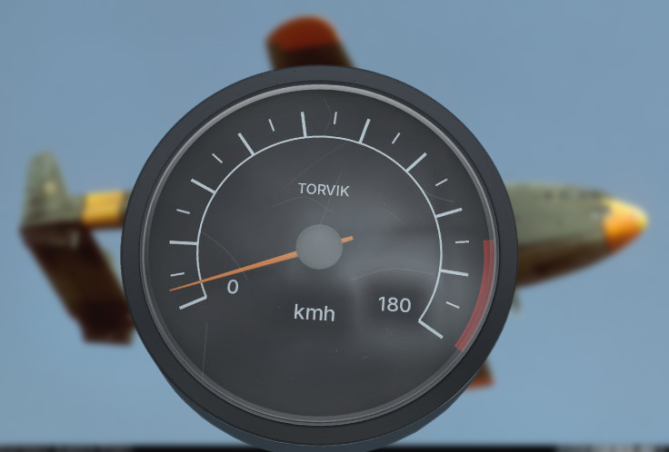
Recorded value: 5; km/h
